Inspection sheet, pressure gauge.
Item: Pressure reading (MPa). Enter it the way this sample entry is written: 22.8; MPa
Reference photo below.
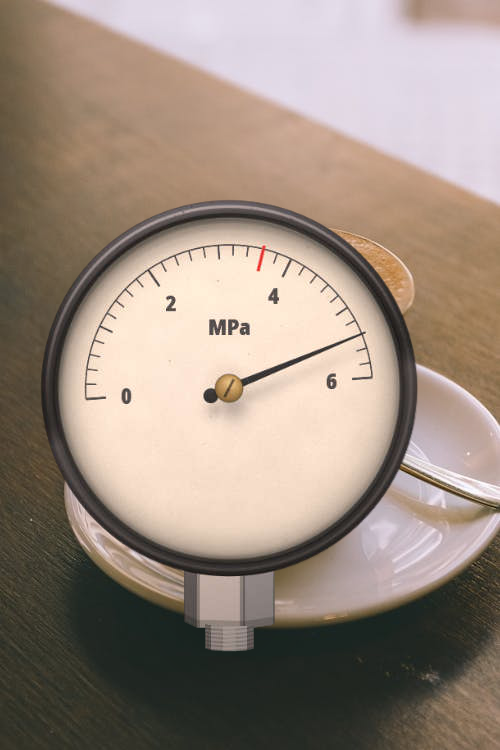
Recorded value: 5.4; MPa
